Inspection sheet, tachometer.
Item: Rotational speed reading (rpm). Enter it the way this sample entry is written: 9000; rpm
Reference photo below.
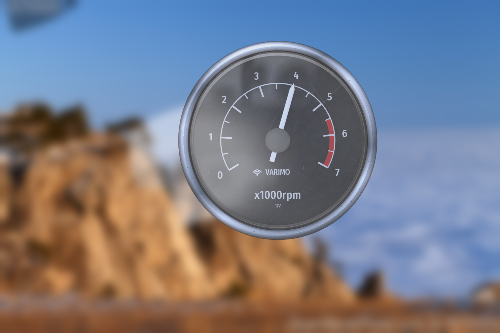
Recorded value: 4000; rpm
